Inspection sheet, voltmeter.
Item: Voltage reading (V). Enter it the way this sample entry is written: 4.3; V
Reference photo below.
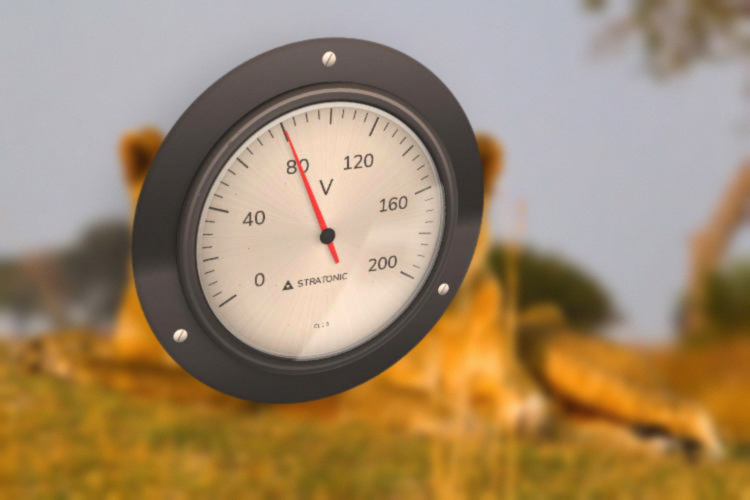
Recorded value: 80; V
